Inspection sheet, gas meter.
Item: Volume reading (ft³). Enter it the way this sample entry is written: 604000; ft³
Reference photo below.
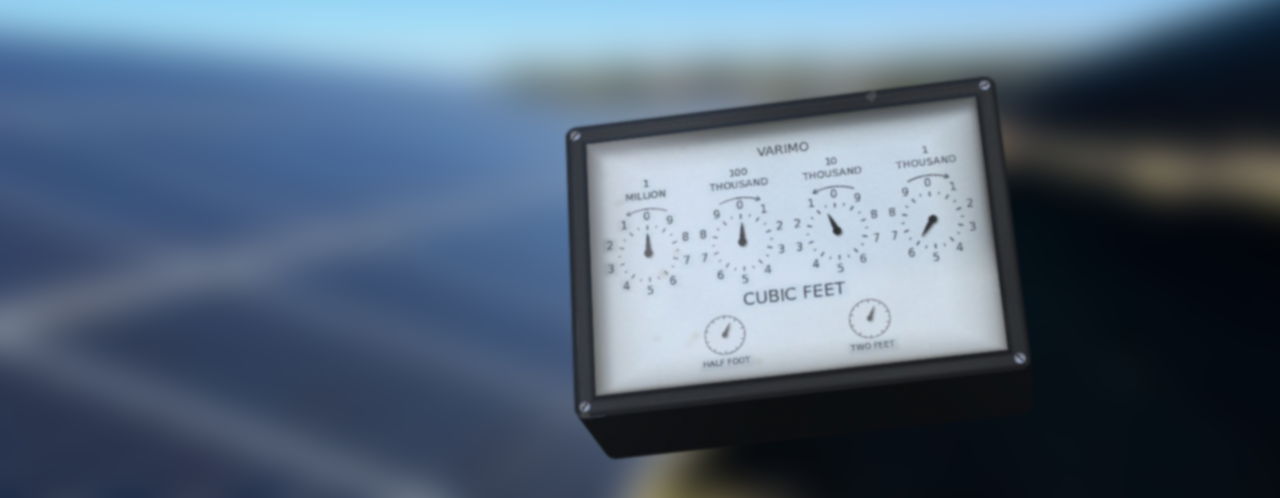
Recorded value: 600; ft³
